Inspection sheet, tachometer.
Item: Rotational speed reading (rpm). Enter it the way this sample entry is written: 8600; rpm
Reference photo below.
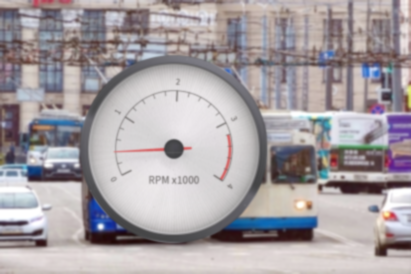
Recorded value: 400; rpm
